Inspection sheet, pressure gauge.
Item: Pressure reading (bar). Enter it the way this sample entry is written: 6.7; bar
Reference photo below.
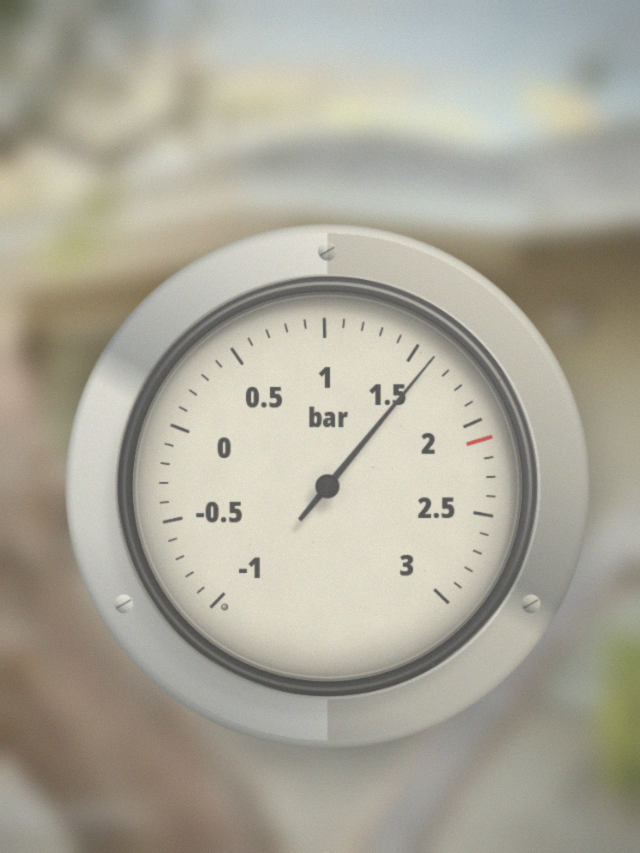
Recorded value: 1.6; bar
